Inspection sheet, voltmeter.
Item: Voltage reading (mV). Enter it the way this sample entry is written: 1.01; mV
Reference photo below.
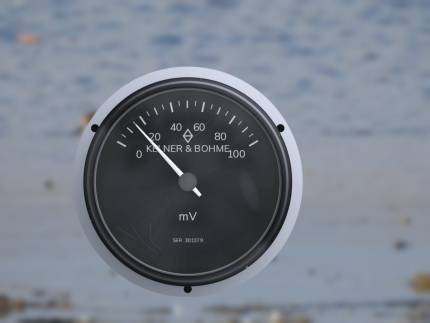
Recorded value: 15; mV
